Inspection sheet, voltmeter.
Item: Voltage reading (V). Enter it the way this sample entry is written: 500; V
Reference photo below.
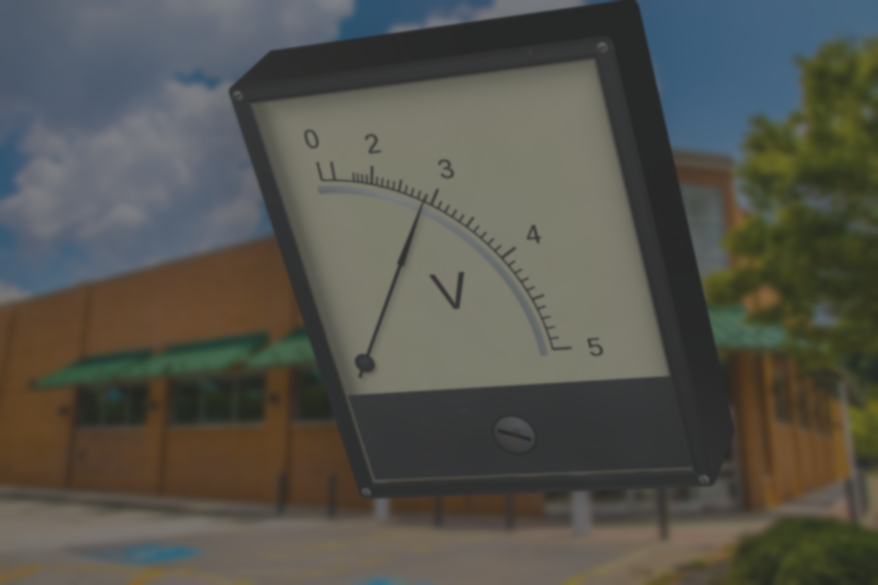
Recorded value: 2.9; V
